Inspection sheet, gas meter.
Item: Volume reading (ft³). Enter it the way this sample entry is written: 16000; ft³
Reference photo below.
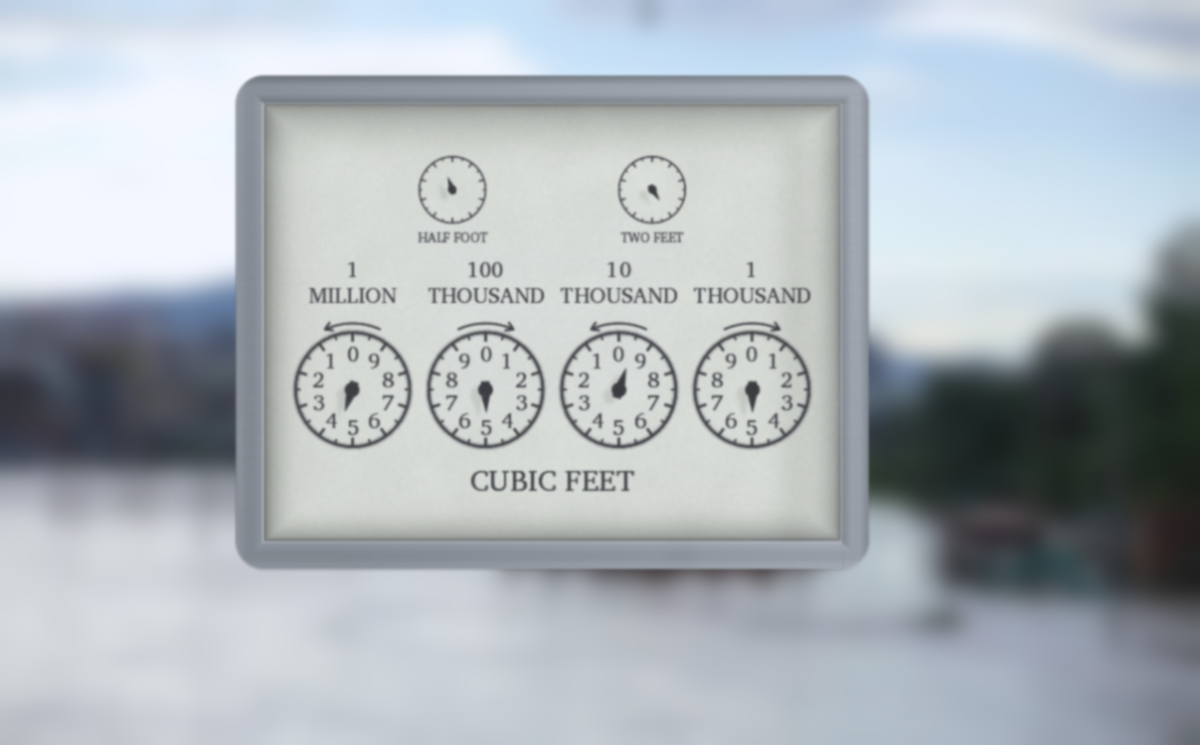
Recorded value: 449500; ft³
